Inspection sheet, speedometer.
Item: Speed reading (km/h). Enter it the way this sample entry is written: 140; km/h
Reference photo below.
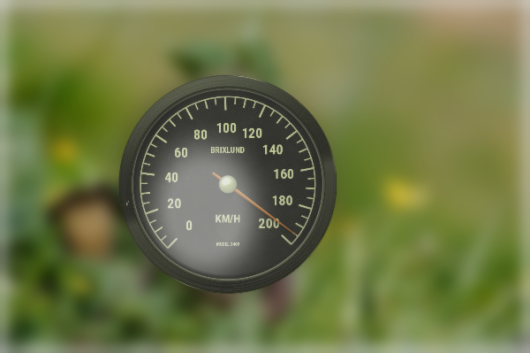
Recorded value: 195; km/h
